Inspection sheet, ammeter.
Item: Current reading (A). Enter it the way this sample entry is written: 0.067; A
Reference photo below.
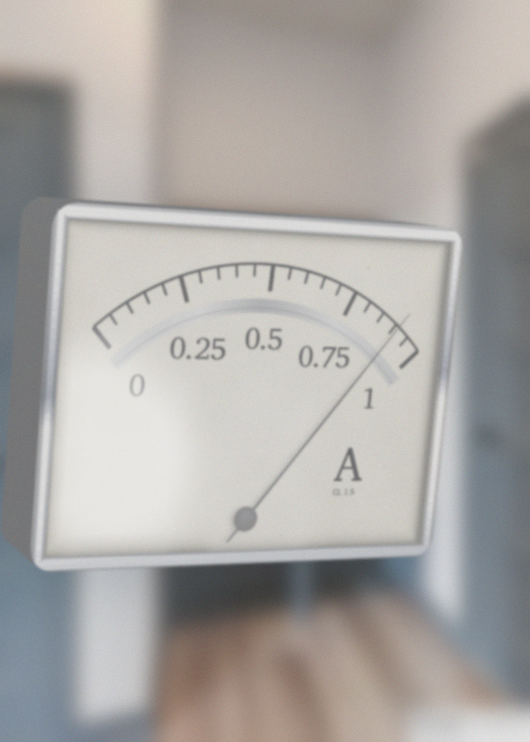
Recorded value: 0.9; A
